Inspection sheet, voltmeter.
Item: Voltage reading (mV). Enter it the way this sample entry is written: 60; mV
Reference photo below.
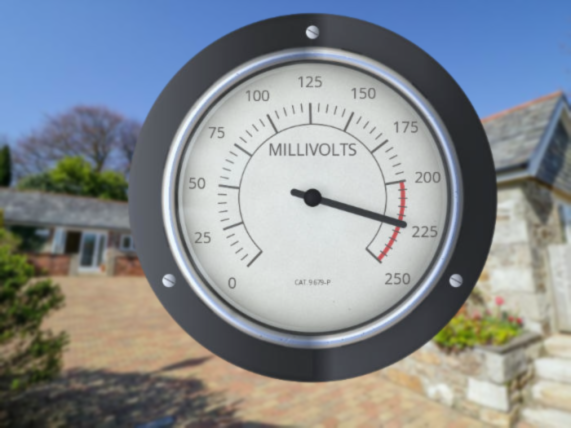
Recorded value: 225; mV
